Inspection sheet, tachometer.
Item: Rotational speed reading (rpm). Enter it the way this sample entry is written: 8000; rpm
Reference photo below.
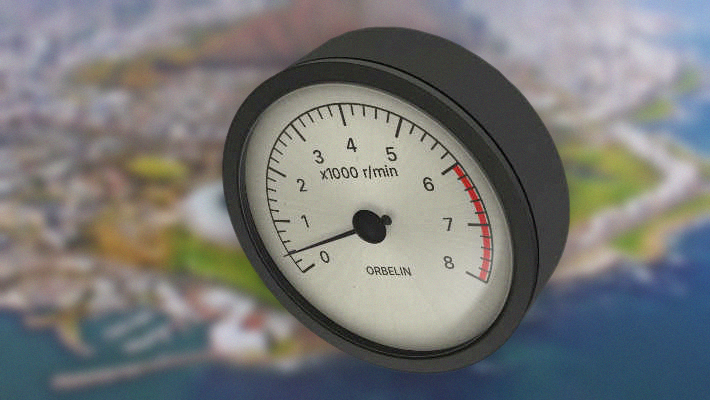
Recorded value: 400; rpm
